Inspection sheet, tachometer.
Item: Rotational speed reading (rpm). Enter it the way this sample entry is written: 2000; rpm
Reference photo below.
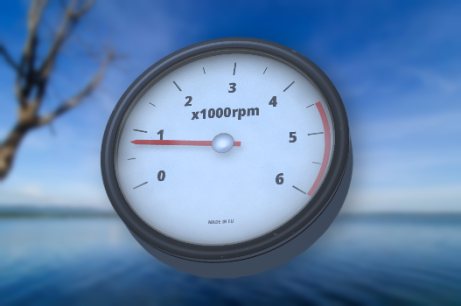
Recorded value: 750; rpm
